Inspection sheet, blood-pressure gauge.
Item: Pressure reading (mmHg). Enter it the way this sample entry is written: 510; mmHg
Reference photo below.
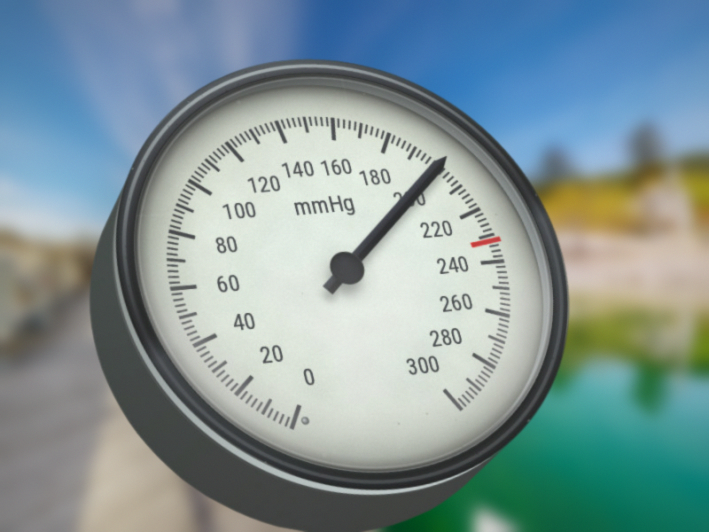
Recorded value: 200; mmHg
